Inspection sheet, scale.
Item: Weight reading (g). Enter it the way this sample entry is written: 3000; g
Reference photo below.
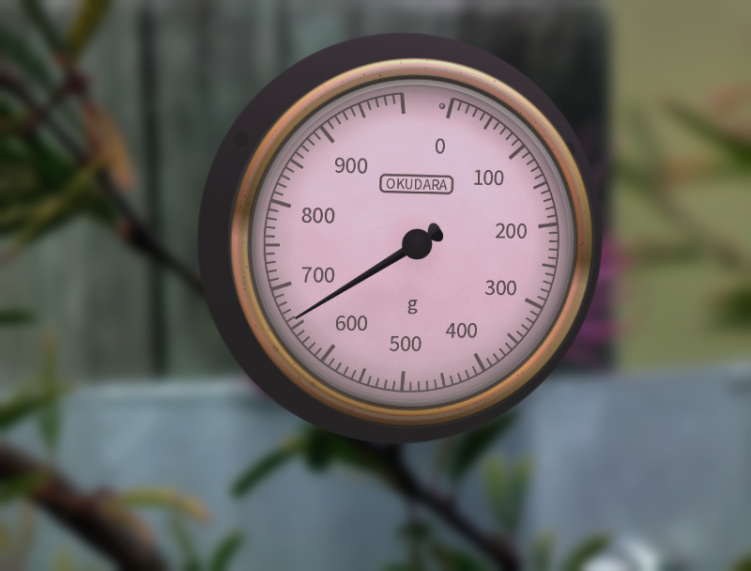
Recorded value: 660; g
